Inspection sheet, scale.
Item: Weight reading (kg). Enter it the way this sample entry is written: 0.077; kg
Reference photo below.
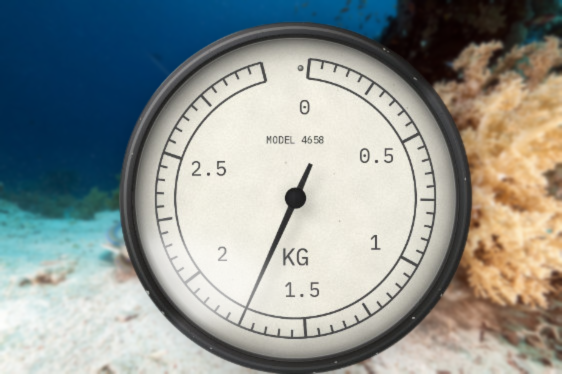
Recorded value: 1.75; kg
